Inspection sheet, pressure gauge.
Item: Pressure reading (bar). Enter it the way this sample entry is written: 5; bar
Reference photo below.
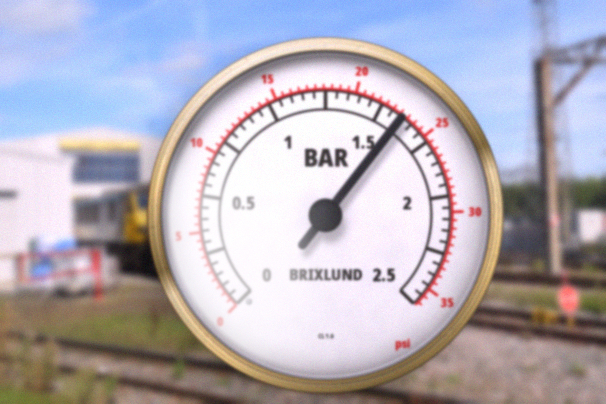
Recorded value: 1.6; bar
